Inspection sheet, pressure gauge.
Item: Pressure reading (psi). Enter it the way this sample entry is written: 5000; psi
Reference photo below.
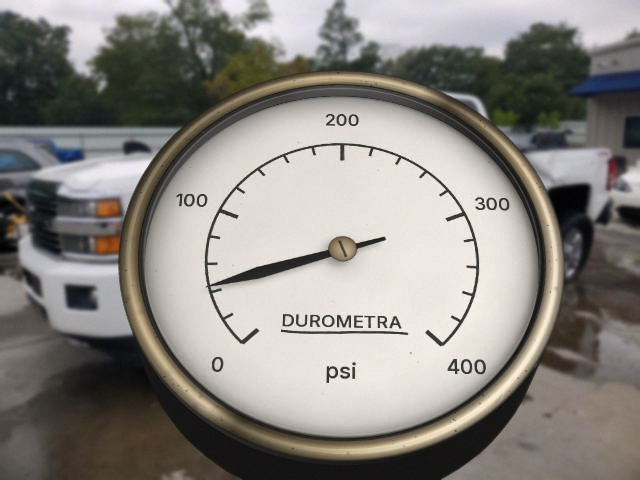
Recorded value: 40; psi
